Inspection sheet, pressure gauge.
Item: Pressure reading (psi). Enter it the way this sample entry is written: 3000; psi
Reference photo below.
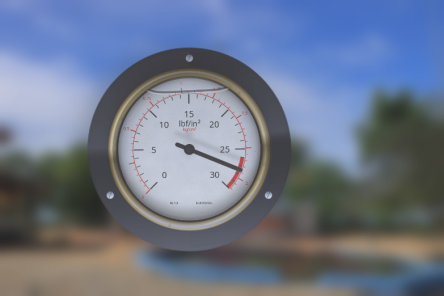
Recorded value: 27.5; psi
